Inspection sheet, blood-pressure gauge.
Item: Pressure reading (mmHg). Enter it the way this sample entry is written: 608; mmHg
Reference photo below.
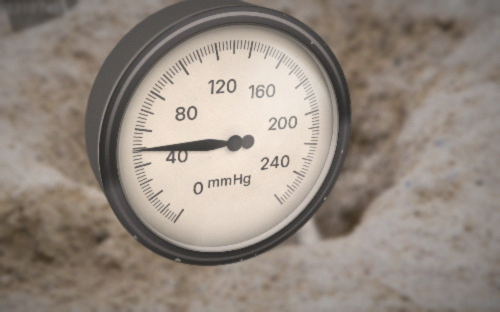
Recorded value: 50; mmHg
